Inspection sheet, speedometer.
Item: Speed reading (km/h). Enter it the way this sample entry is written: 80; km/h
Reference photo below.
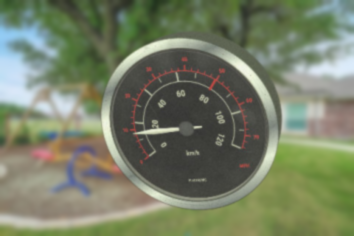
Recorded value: 15; km/h
